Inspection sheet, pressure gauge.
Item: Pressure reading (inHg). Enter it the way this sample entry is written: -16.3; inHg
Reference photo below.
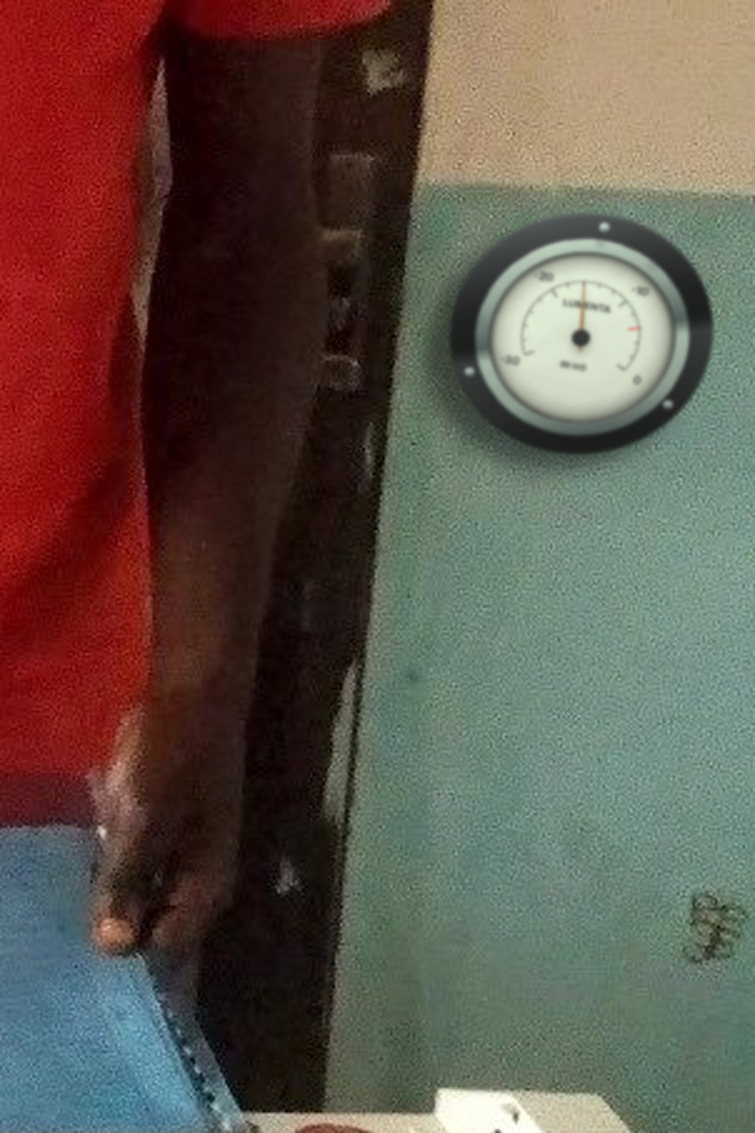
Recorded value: -16; inHg
